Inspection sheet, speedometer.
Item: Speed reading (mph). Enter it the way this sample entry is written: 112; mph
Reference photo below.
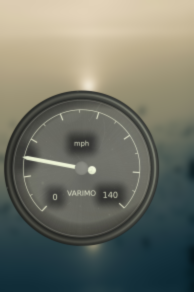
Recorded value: 30; mph
